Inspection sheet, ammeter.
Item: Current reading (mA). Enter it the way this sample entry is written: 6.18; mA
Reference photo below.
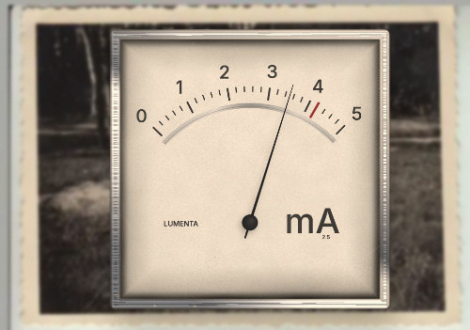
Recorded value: 3.5; mA
